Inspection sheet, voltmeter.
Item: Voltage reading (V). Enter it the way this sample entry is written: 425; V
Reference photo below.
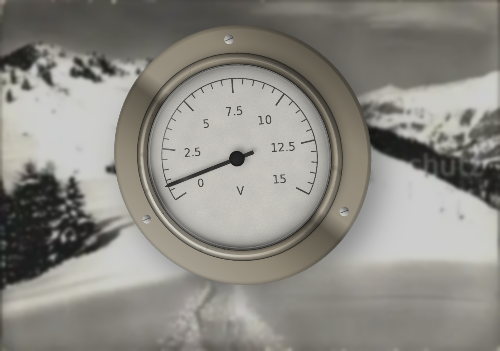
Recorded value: 0.75; V
